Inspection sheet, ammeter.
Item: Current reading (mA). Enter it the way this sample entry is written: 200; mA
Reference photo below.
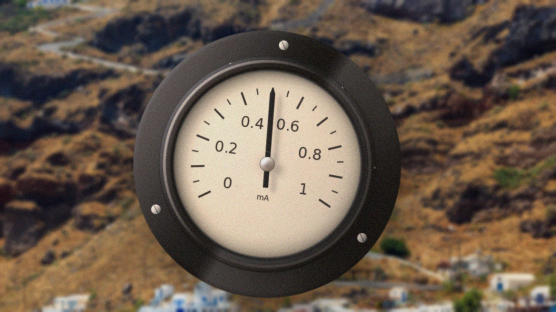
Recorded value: 0.5; mA
